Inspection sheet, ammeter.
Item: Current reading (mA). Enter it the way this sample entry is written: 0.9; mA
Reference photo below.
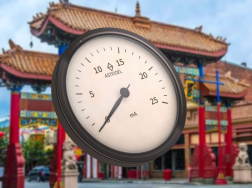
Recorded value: 0; mA
